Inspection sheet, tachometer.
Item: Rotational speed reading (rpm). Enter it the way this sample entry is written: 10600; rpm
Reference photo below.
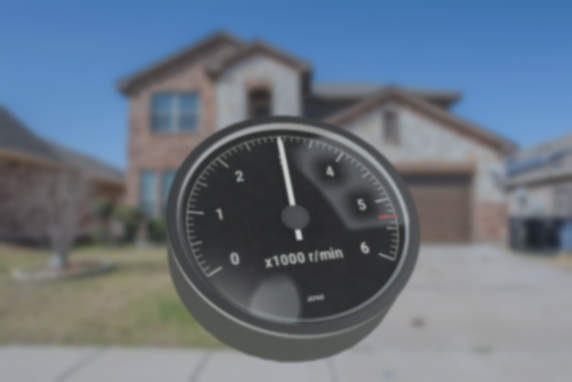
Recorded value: 3000; rpm
